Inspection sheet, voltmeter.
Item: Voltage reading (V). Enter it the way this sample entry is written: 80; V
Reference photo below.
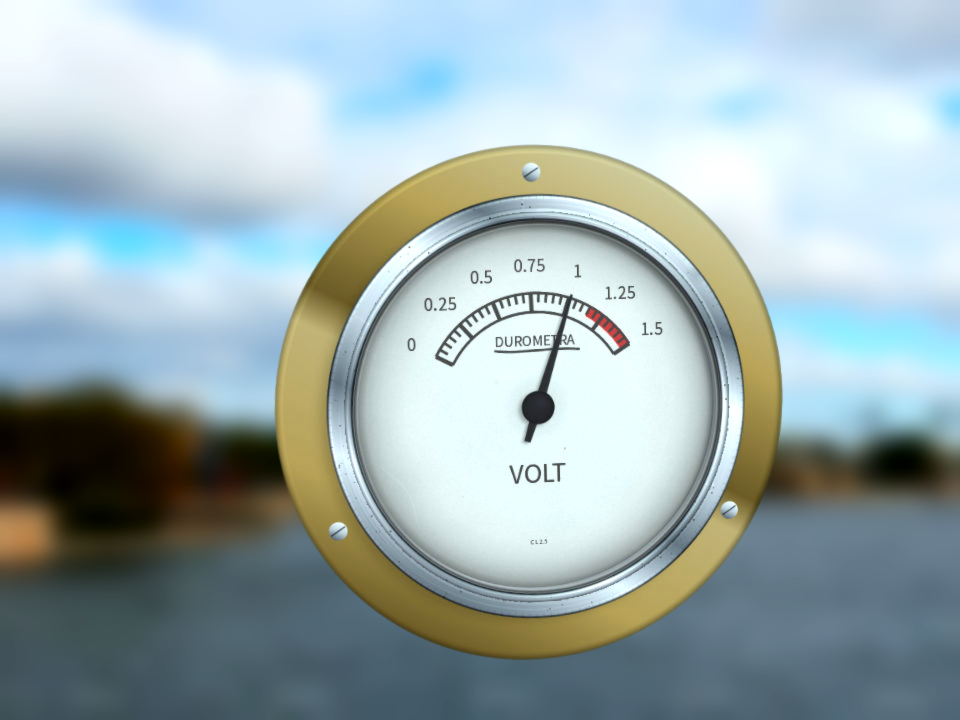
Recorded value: 1; V
